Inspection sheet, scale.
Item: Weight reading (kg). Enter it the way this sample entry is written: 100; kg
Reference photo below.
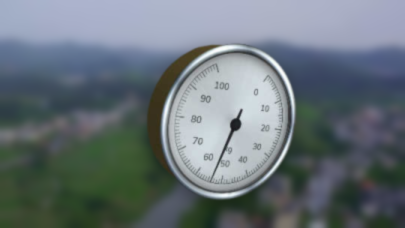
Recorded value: 55; kg
